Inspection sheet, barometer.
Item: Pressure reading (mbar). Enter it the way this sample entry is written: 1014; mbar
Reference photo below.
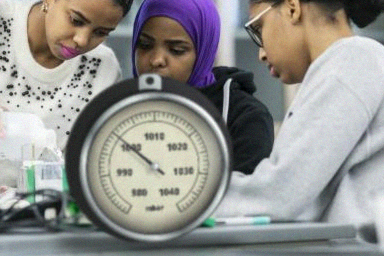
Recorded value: 1000; mbar
